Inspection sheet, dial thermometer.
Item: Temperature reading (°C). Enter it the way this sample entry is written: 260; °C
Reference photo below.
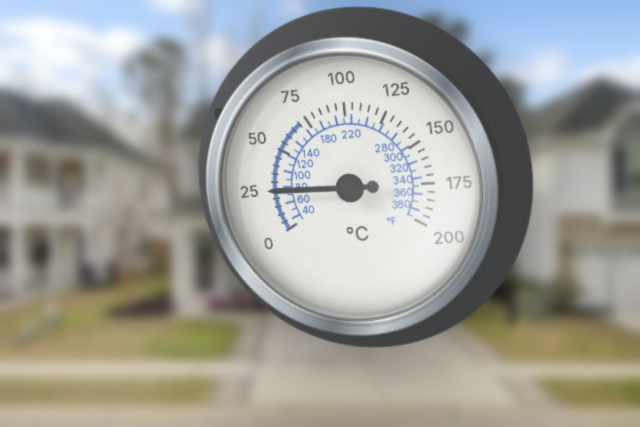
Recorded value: 25; °C
